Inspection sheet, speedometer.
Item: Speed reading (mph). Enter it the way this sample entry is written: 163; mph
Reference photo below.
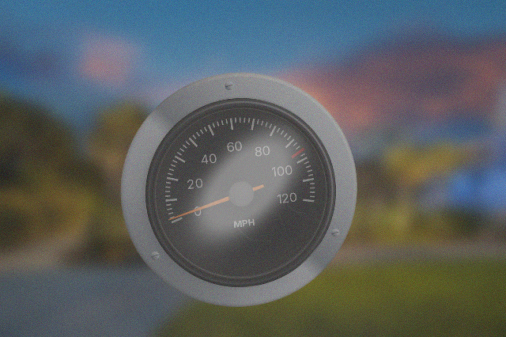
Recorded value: 2; mph
